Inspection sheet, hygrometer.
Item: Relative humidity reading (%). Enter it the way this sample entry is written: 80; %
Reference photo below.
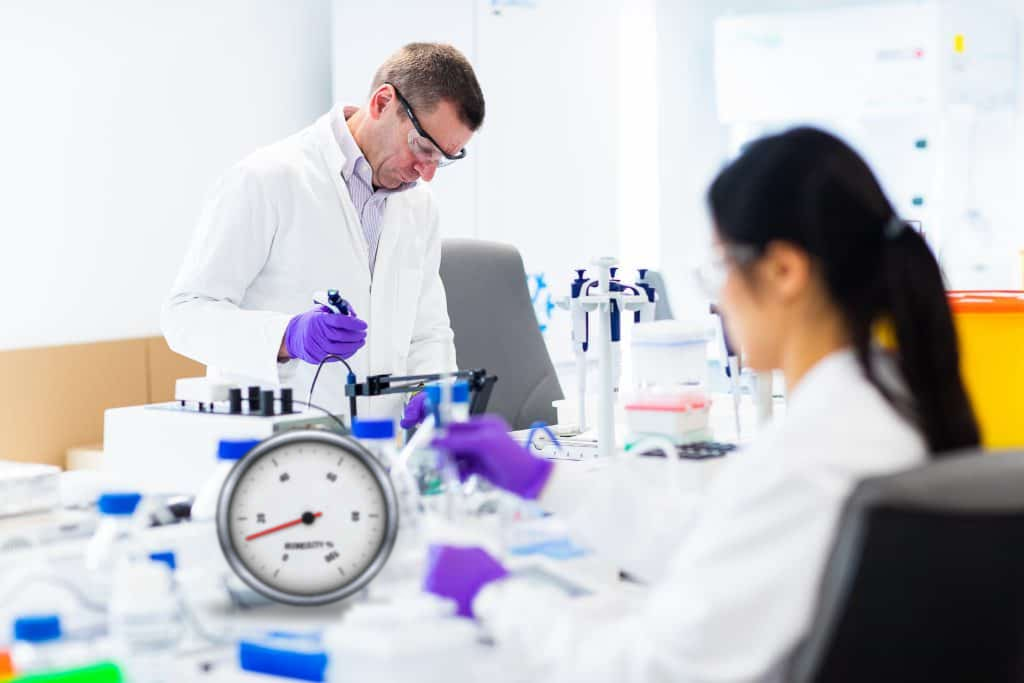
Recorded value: 14; %
